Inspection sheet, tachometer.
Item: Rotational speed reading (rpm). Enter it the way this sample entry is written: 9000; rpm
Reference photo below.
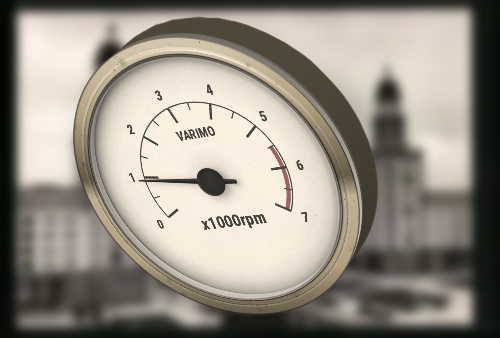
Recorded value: 1000; rpm
